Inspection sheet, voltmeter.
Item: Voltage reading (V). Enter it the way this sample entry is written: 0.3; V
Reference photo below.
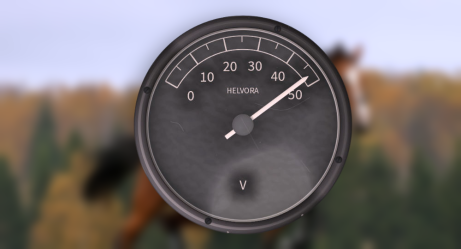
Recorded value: 47.5; V
